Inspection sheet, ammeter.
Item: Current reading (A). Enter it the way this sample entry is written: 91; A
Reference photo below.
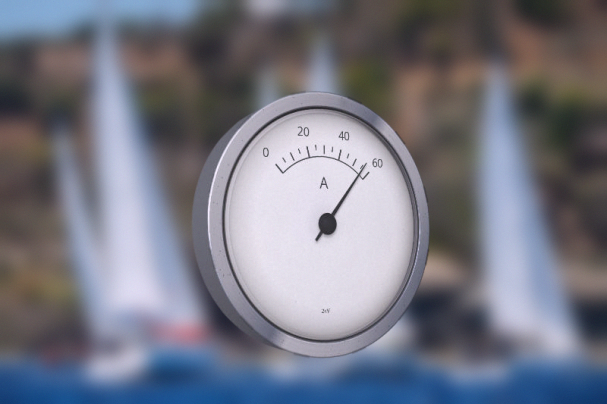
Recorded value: 55; A
